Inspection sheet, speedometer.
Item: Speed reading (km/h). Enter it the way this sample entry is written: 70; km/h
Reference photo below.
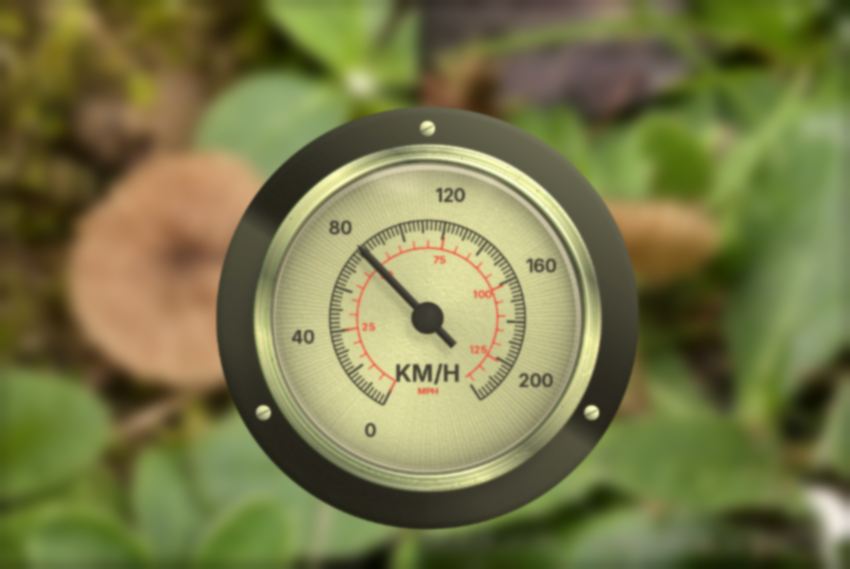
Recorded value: 80; km/h
